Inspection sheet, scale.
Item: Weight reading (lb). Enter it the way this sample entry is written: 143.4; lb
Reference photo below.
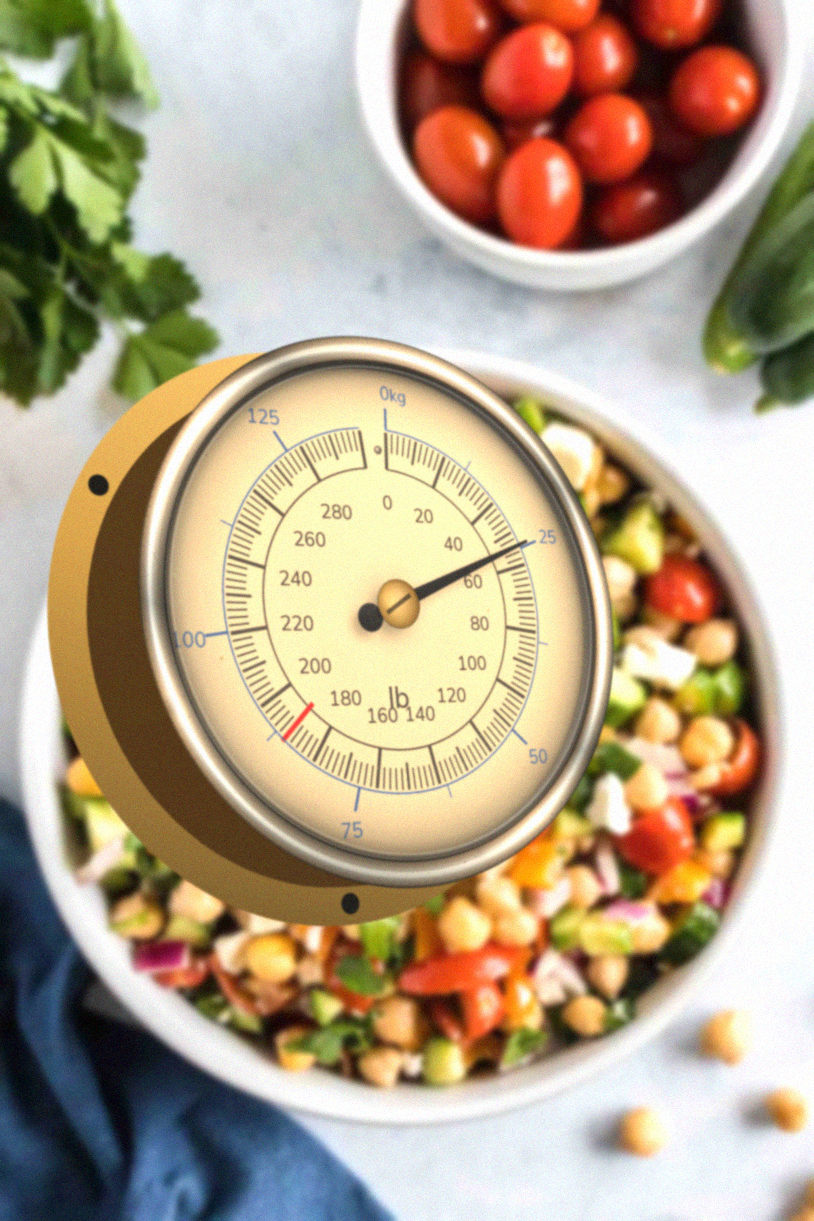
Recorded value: 54; lb
